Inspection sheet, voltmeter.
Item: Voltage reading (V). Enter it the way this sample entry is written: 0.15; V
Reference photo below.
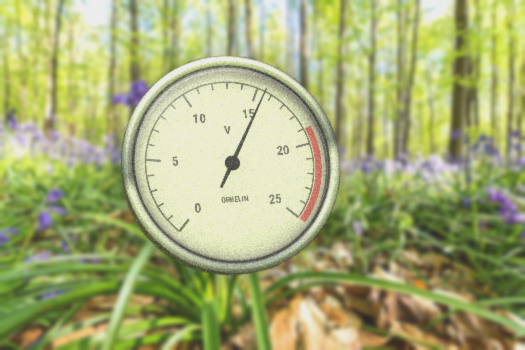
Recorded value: 15.5; V
